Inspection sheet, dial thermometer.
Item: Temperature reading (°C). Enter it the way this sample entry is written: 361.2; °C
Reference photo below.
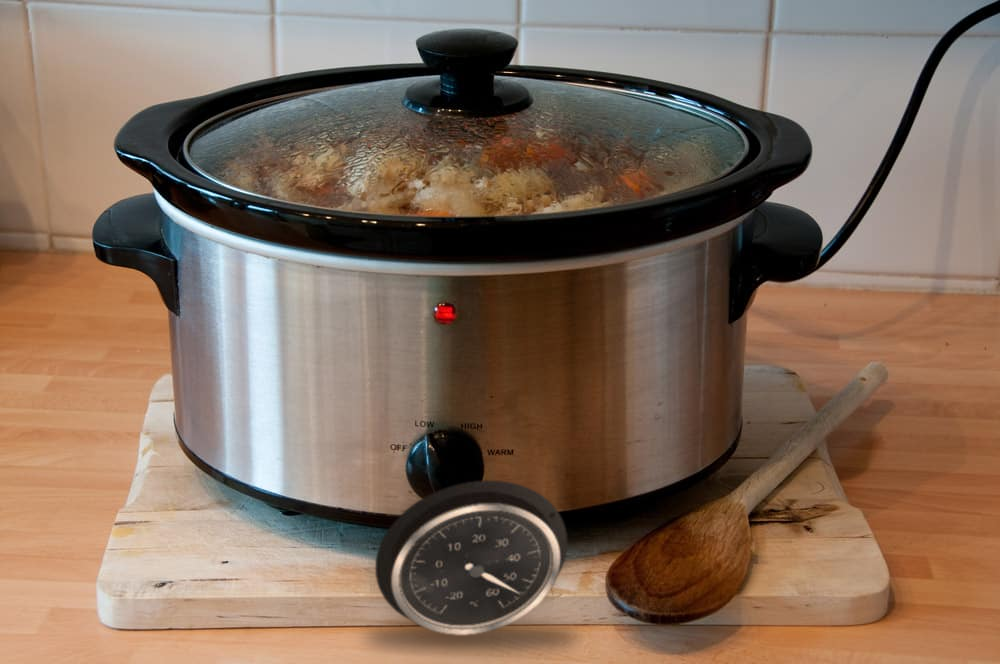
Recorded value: 54; °C
